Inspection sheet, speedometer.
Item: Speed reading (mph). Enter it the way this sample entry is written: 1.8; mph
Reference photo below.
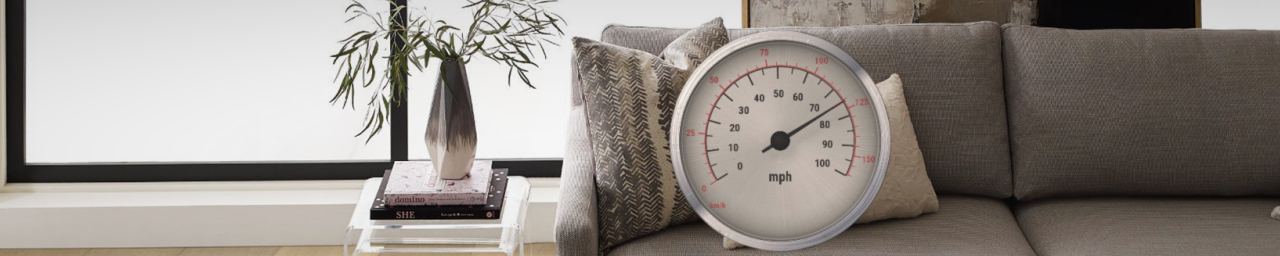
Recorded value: 75; mph
